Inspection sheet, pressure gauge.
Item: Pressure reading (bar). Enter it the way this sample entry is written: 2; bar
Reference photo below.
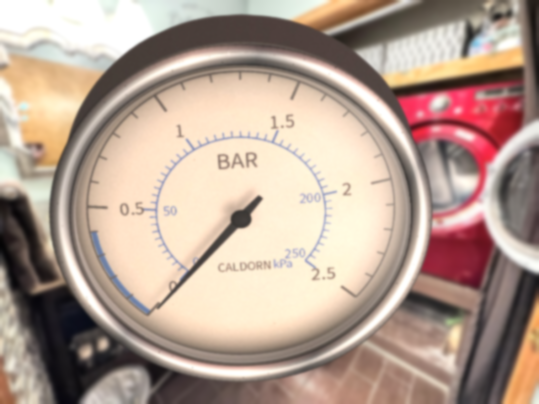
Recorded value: 0; bar
